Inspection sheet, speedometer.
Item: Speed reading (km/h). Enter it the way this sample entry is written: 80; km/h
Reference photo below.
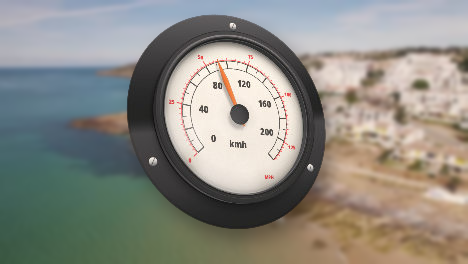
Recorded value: 90; km/h
